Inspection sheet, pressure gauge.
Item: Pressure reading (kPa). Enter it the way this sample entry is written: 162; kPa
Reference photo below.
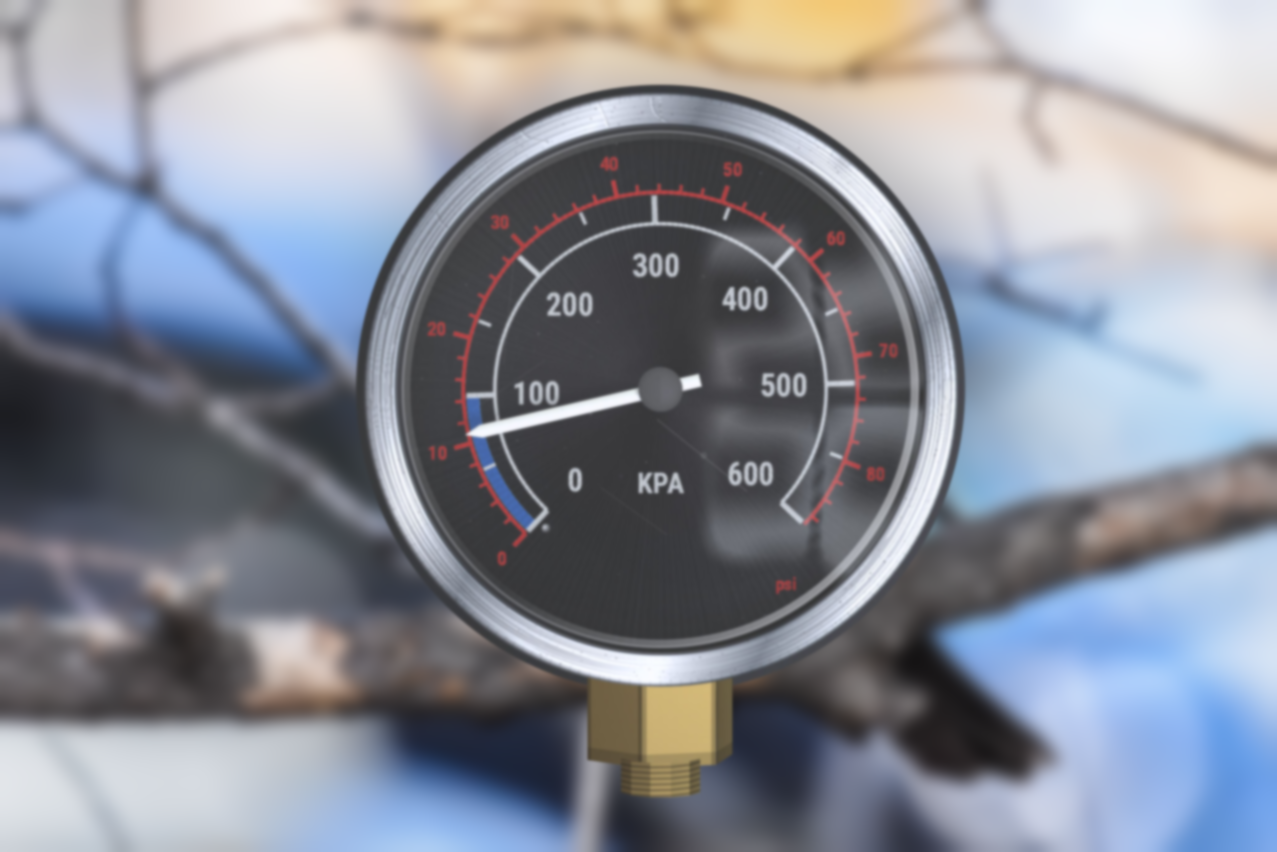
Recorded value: 75; kPa
